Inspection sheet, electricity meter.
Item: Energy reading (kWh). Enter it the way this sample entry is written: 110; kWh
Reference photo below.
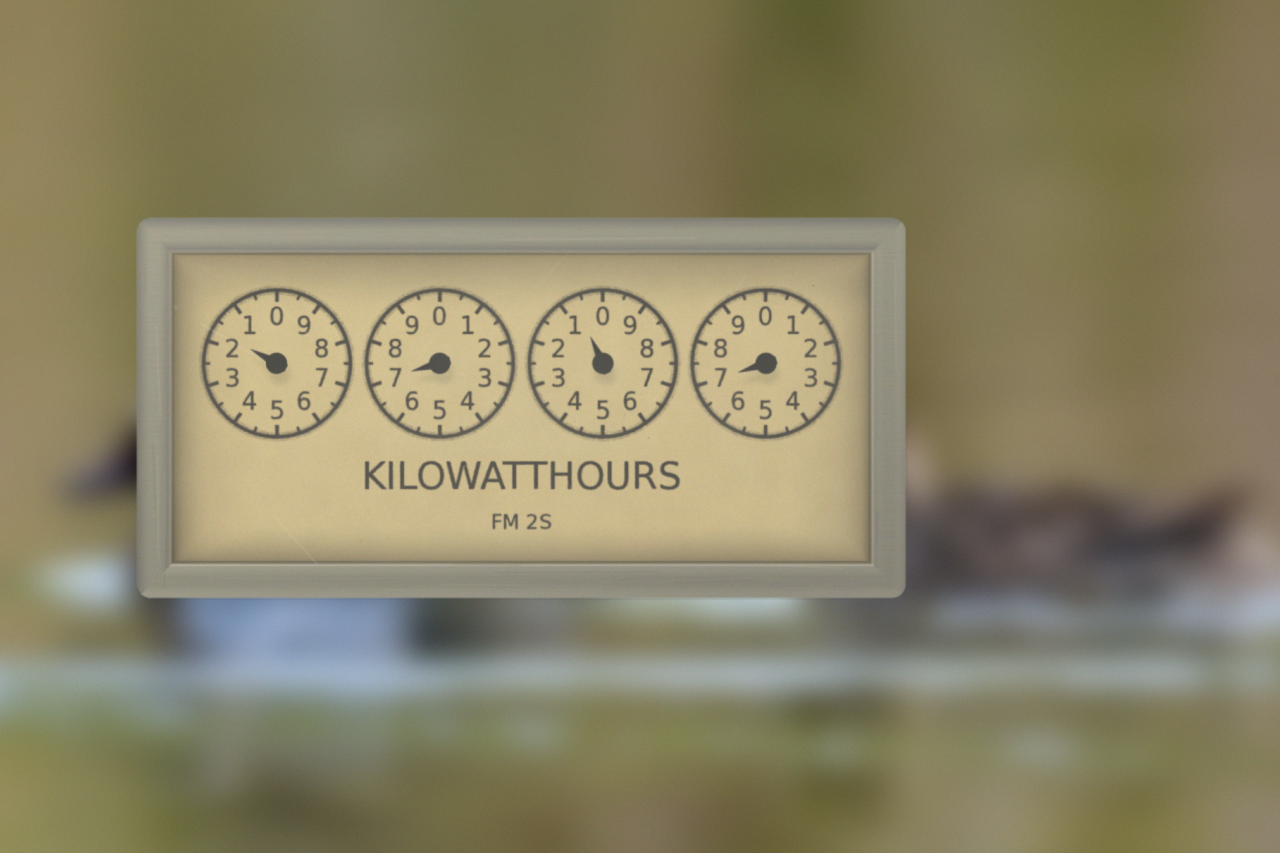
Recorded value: 1707; kWh
